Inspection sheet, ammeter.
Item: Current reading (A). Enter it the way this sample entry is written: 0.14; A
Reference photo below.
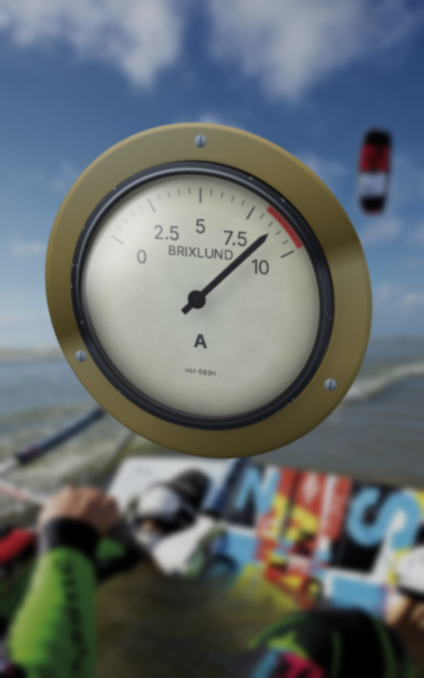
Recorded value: 8.75; A
